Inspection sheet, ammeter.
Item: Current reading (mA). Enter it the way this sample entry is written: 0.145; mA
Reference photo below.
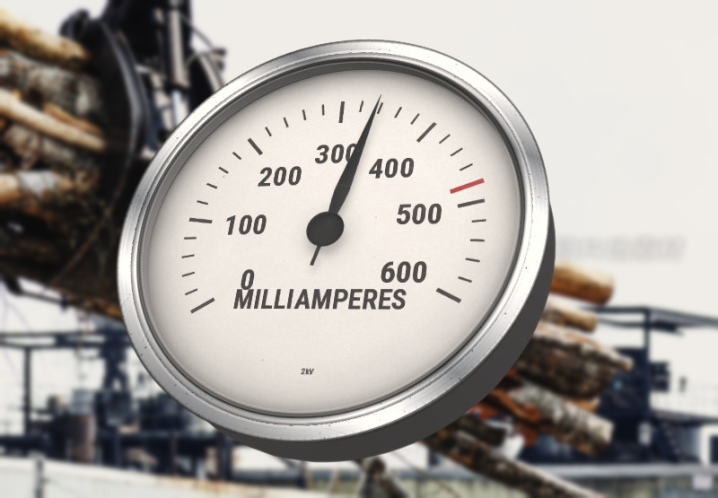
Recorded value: 340; mA
